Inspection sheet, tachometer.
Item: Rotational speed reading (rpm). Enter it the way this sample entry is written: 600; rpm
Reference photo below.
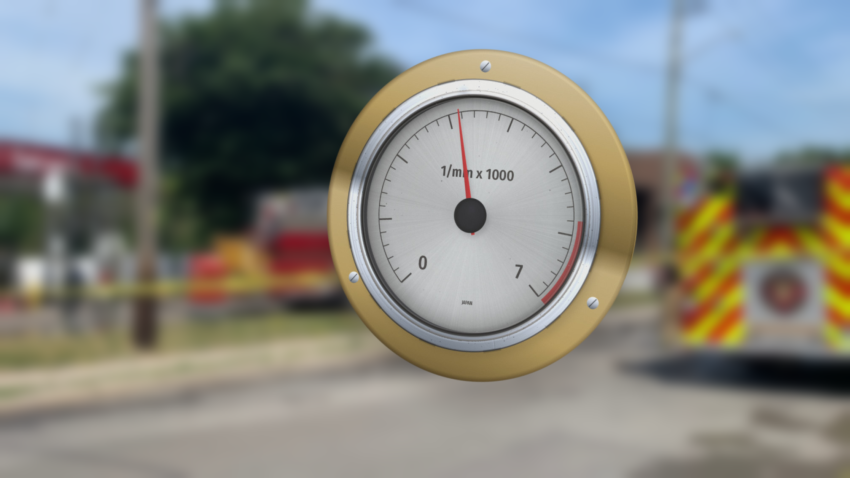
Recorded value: 3200; rpm
